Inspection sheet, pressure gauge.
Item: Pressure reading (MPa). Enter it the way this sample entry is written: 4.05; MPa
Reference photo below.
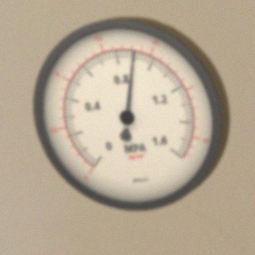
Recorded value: 0.9; MPa
